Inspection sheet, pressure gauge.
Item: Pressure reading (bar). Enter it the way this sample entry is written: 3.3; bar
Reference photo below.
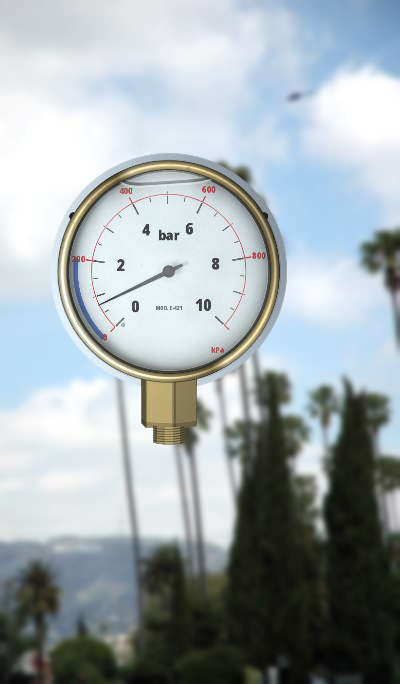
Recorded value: 0.75; bar
